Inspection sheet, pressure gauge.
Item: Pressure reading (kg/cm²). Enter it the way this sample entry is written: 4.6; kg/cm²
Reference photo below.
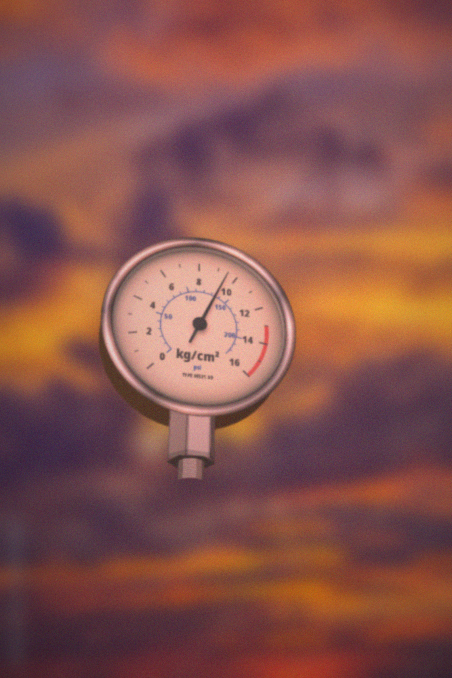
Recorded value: 9.5; kg/cm²
